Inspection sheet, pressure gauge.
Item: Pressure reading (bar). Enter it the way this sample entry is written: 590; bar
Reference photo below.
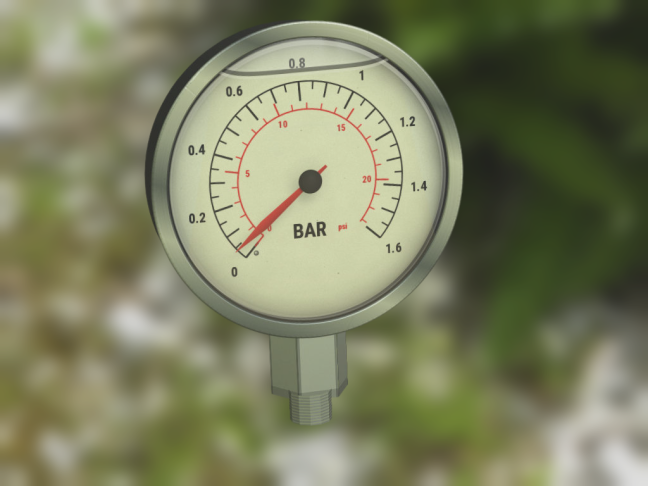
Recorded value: 0.05; bar
